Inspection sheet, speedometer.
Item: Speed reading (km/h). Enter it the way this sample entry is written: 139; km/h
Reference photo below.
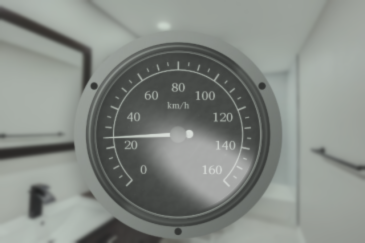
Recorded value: 25; km/h
